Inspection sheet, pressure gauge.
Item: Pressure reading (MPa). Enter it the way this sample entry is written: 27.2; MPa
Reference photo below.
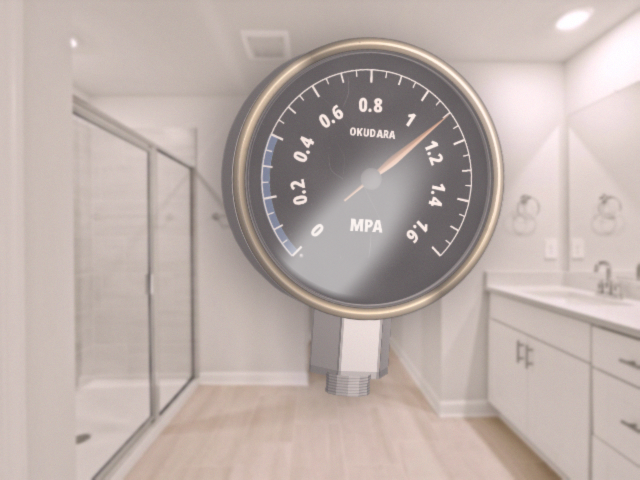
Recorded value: 1.1; MPa
